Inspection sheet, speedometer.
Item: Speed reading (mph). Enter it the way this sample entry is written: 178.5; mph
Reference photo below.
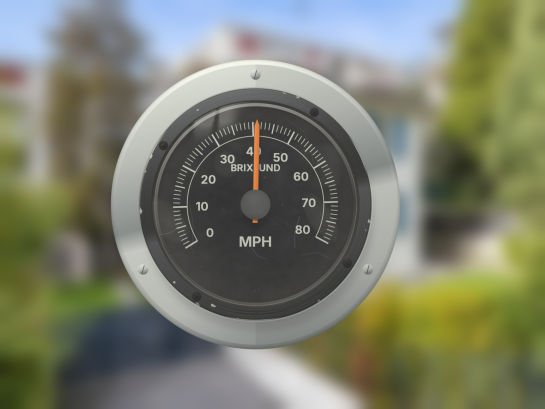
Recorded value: 41; mph
